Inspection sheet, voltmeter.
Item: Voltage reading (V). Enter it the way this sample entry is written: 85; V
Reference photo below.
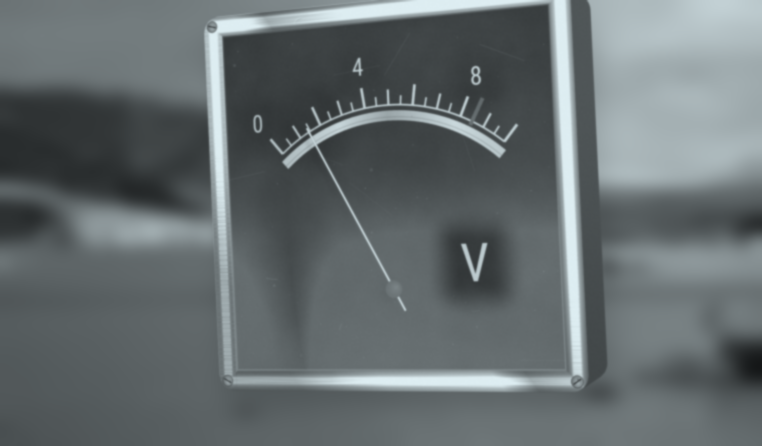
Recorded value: 1.5; V
